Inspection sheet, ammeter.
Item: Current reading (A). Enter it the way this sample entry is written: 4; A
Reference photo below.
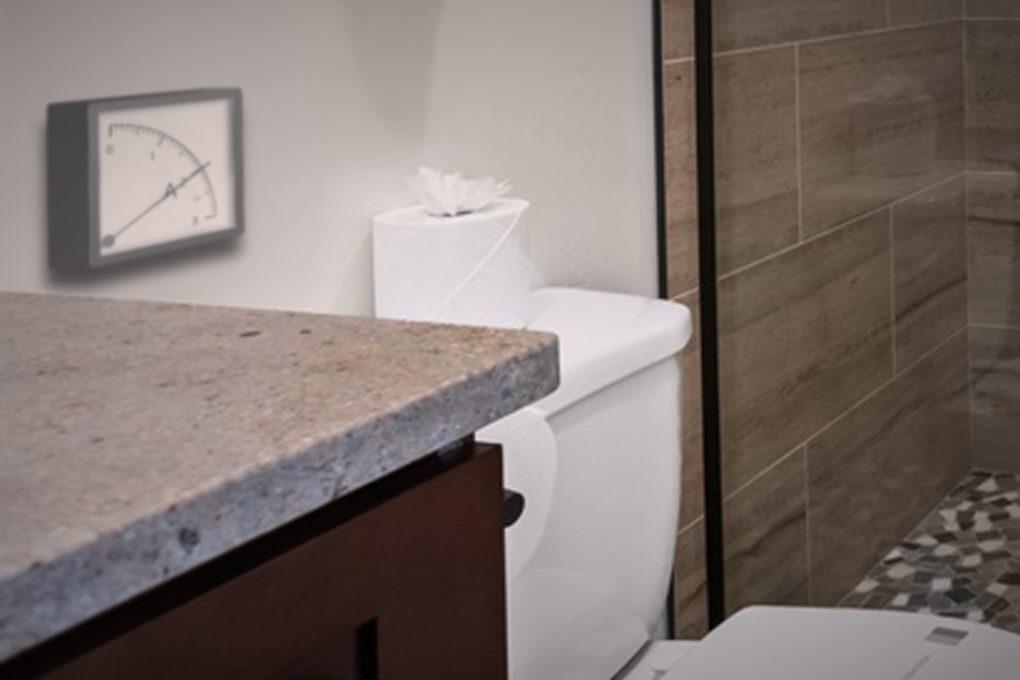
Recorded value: 2; A
